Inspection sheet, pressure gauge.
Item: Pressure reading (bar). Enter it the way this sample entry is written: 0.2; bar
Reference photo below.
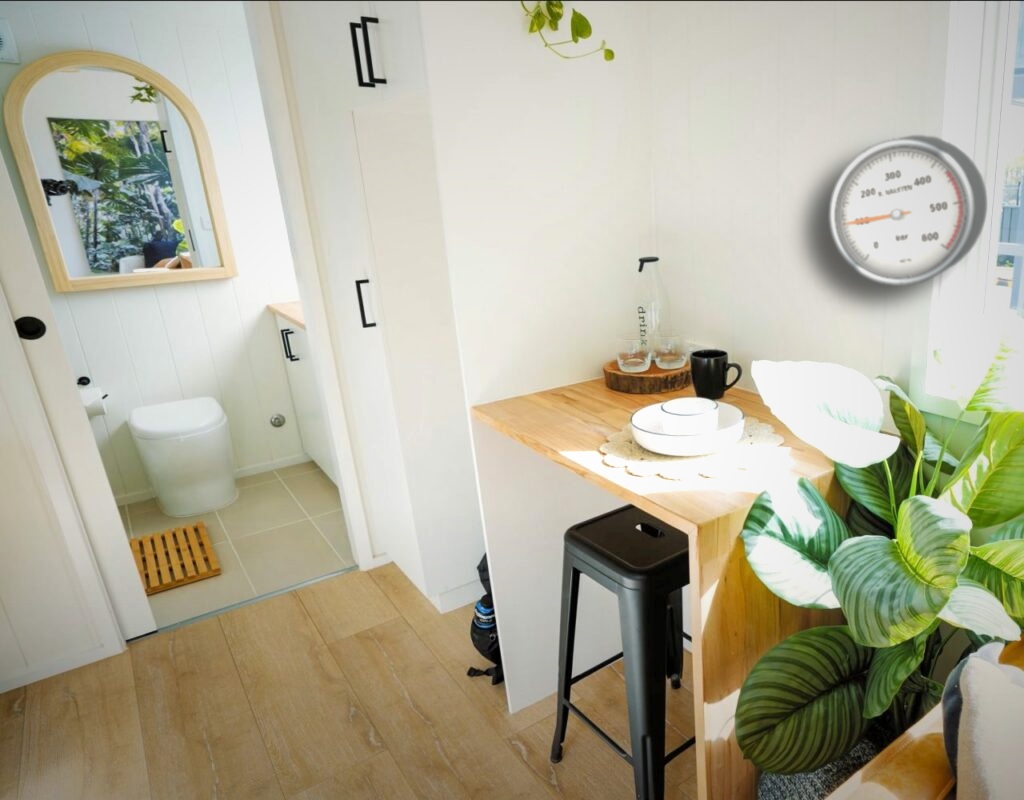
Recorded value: 100; bar
